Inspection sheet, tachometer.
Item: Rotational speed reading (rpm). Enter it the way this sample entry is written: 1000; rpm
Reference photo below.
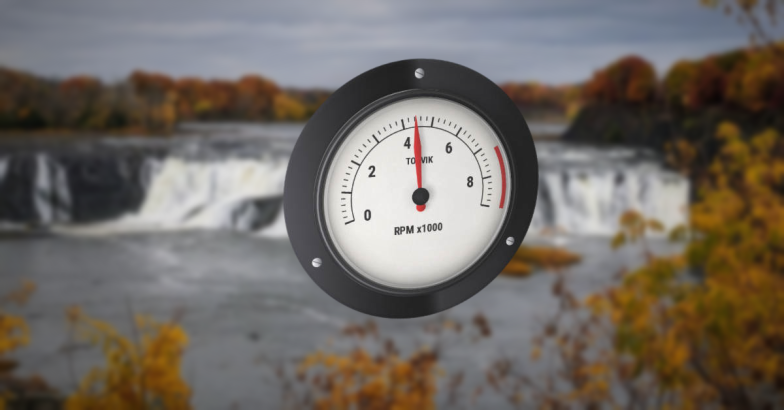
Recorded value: 4400; rpm
